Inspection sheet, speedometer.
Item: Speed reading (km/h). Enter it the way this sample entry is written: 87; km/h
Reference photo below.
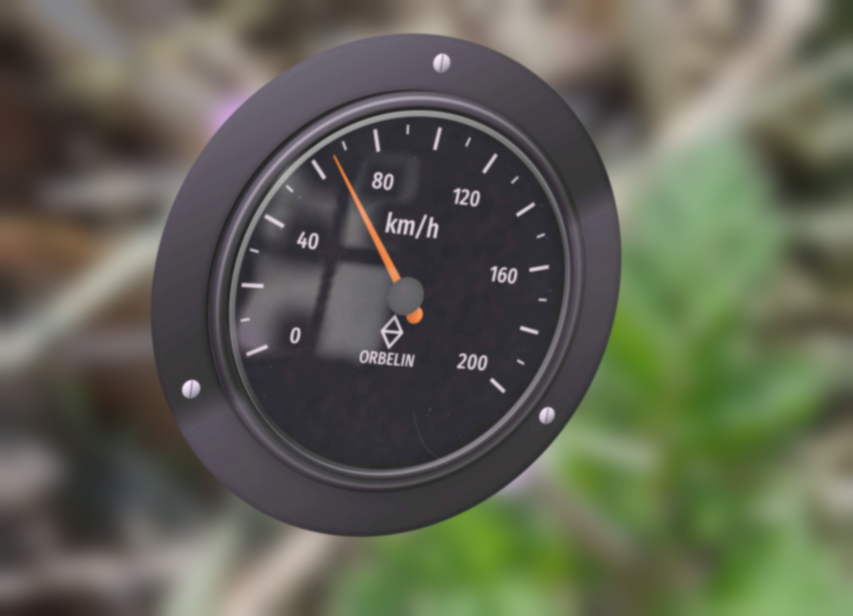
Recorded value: 65; km/h
